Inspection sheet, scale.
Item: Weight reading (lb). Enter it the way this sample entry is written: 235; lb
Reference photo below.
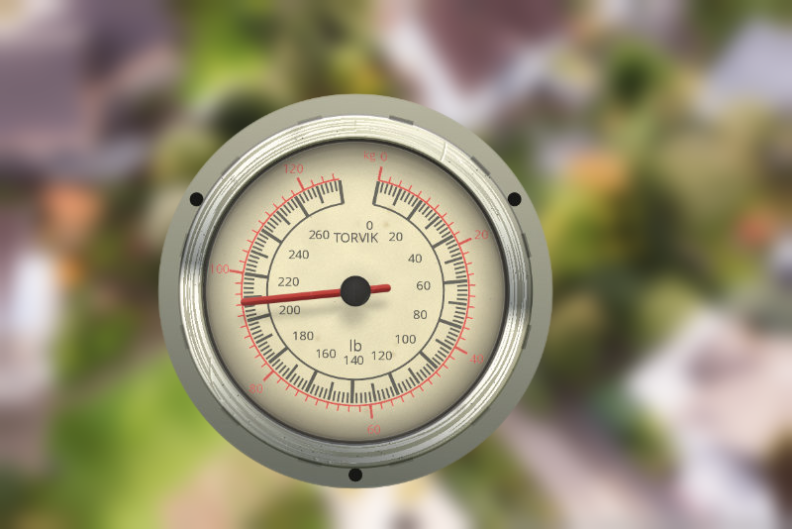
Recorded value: 208; lb
